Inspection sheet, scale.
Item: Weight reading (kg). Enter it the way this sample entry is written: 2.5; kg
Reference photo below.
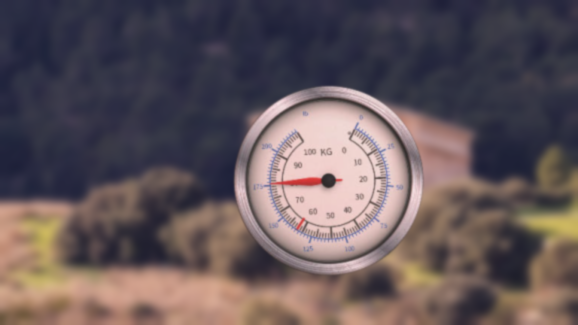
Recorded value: 80; kg
